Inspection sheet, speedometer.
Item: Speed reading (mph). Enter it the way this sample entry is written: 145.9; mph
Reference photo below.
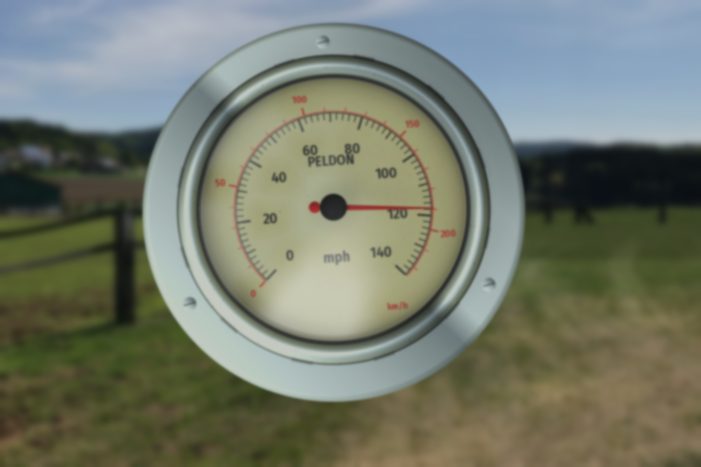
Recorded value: 118; mph
